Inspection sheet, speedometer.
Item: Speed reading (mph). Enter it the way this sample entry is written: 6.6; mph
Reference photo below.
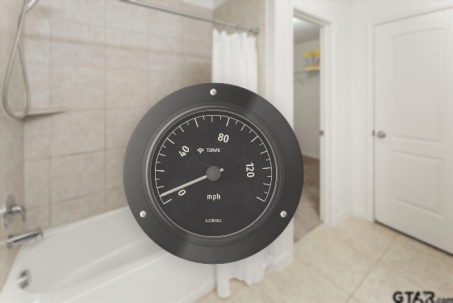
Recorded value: 5; mph
